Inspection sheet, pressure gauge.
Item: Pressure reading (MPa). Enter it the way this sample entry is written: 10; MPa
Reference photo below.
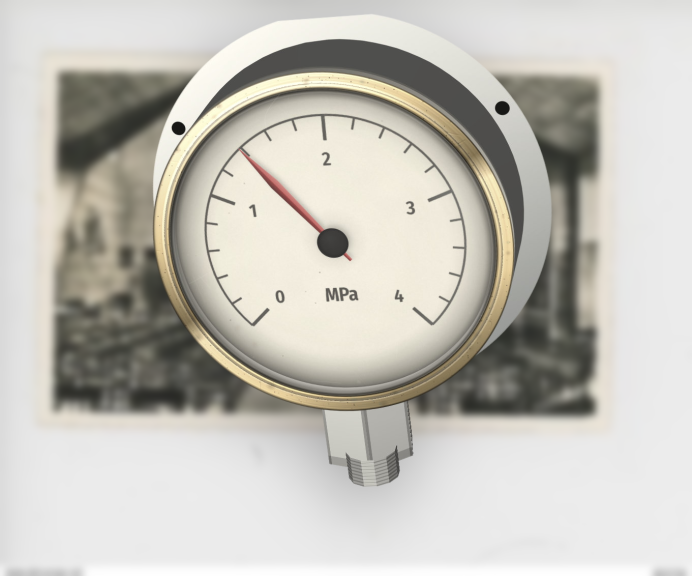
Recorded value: 1.4; MPa
